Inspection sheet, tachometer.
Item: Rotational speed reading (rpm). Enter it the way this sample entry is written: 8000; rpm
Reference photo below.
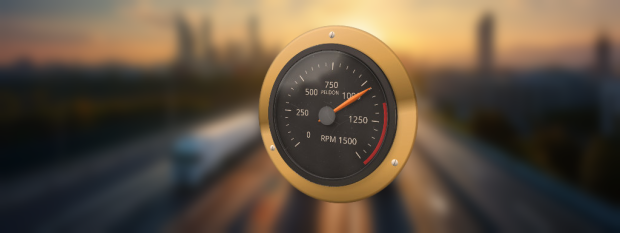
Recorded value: 1050; rpm
